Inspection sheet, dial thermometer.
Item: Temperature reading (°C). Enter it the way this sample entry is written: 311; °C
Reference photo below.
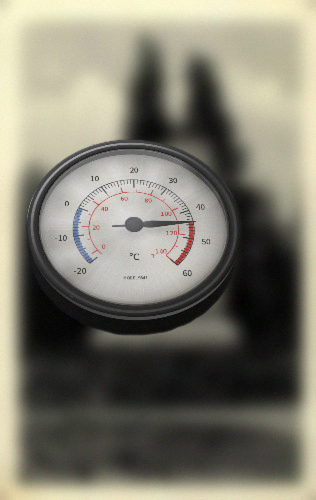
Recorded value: 45; °C
